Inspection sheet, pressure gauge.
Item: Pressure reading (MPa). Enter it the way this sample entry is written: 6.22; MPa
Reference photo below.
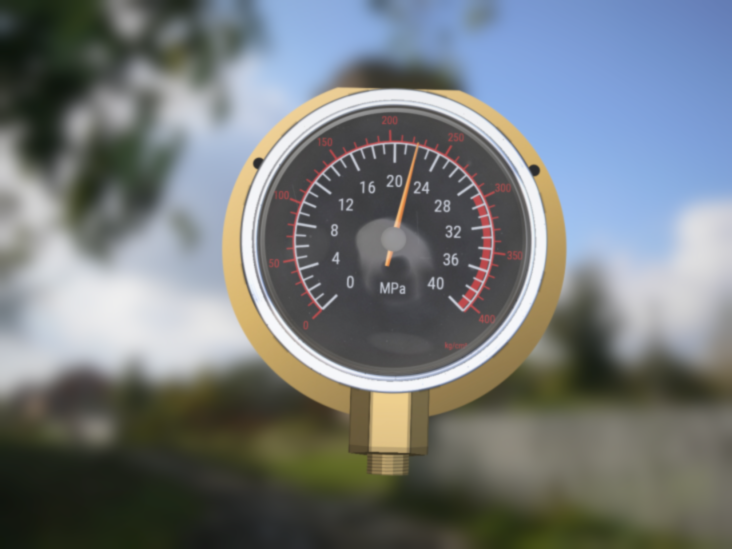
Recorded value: 22; MPa
